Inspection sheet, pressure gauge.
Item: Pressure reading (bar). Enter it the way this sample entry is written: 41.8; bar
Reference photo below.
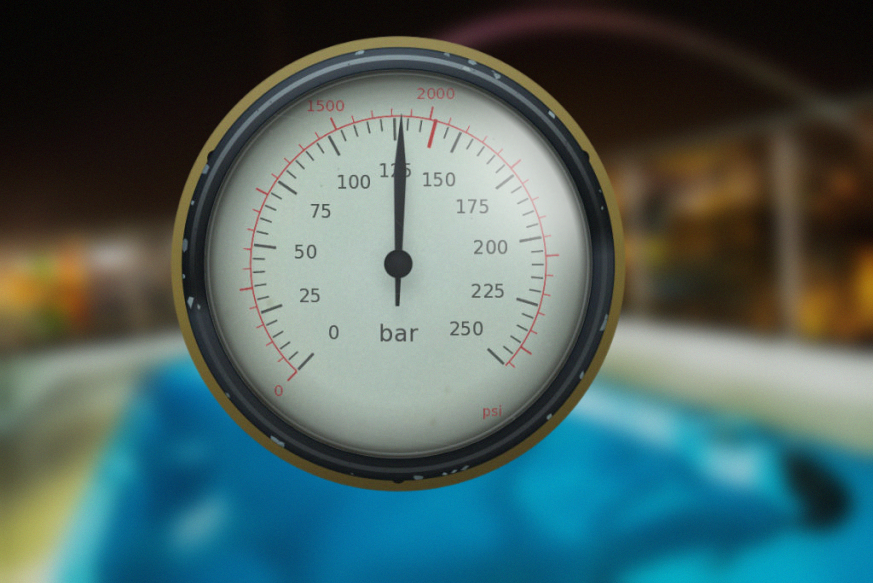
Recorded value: 127.5; bar
